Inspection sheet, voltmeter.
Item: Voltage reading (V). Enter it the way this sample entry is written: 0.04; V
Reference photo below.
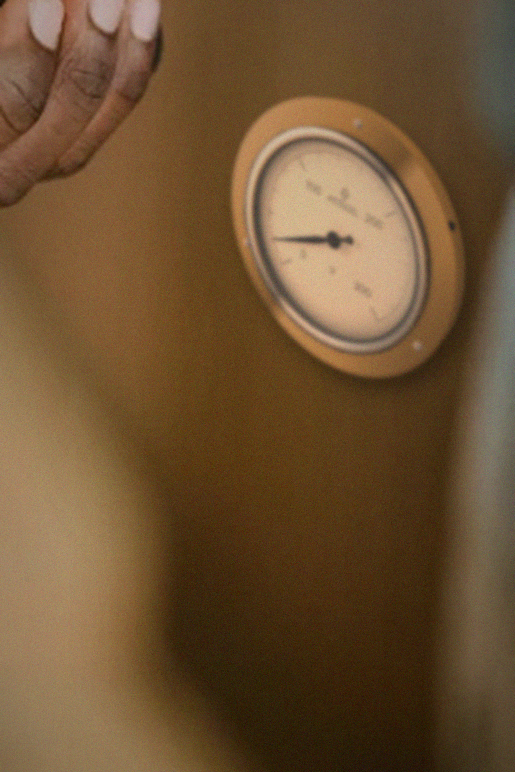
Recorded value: 20; V
